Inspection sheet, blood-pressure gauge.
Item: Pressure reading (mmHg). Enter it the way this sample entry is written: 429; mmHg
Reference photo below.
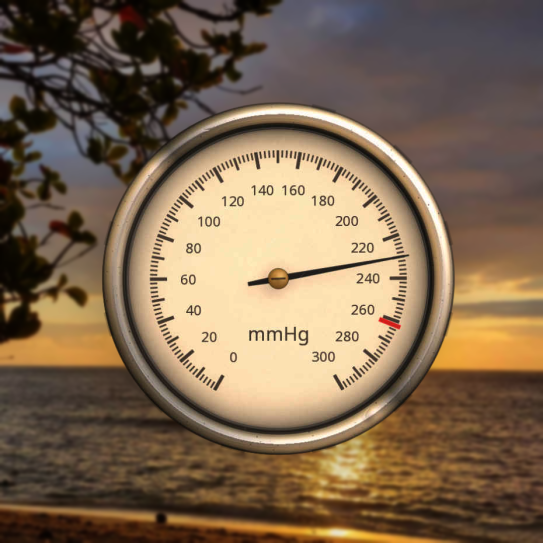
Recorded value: 230; mmHg
